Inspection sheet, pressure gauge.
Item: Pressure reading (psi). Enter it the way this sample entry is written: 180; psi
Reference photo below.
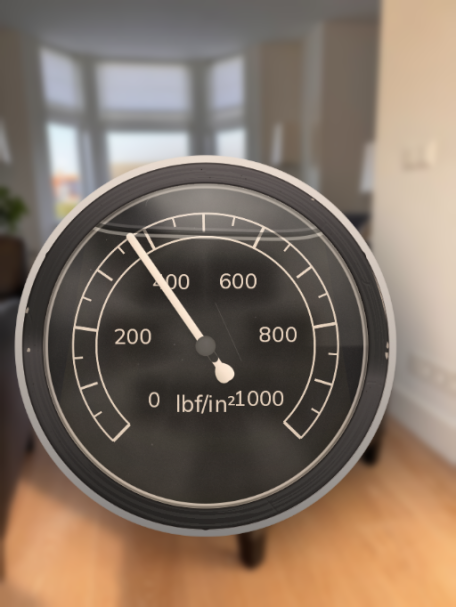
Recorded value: 375; psi
